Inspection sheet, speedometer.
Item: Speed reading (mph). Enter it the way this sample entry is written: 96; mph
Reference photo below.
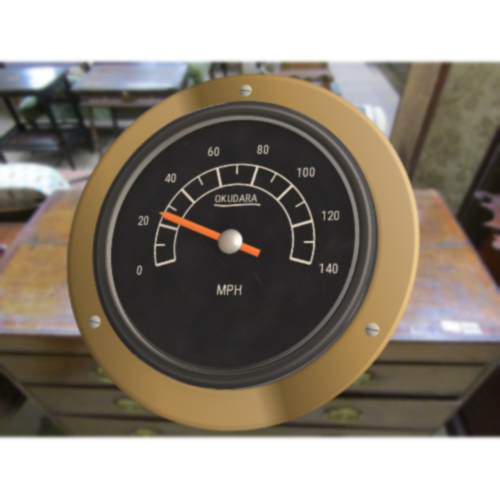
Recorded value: 25; mph
